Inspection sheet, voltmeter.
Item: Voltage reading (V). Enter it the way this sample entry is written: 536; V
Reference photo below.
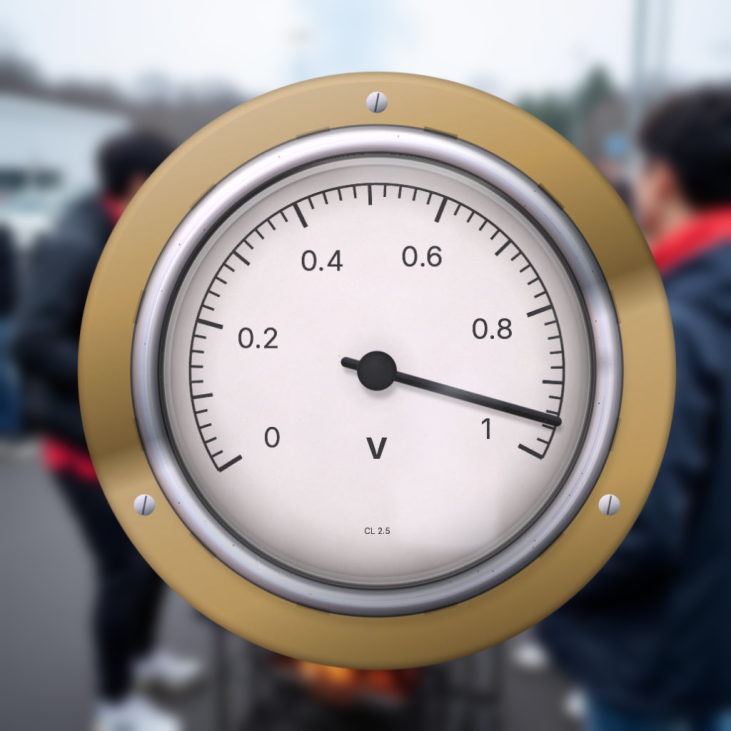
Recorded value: 0.95; V
